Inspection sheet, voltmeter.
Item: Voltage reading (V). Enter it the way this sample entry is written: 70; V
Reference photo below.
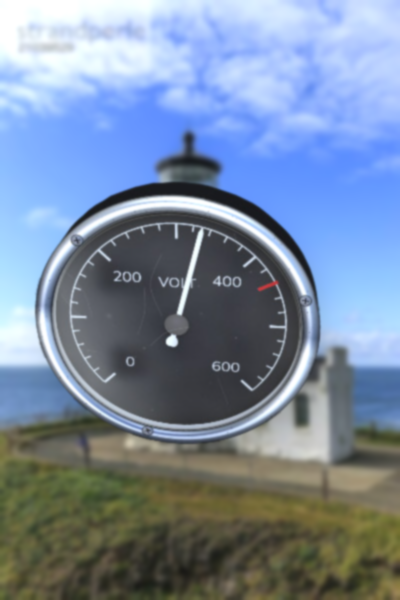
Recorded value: 330; V
